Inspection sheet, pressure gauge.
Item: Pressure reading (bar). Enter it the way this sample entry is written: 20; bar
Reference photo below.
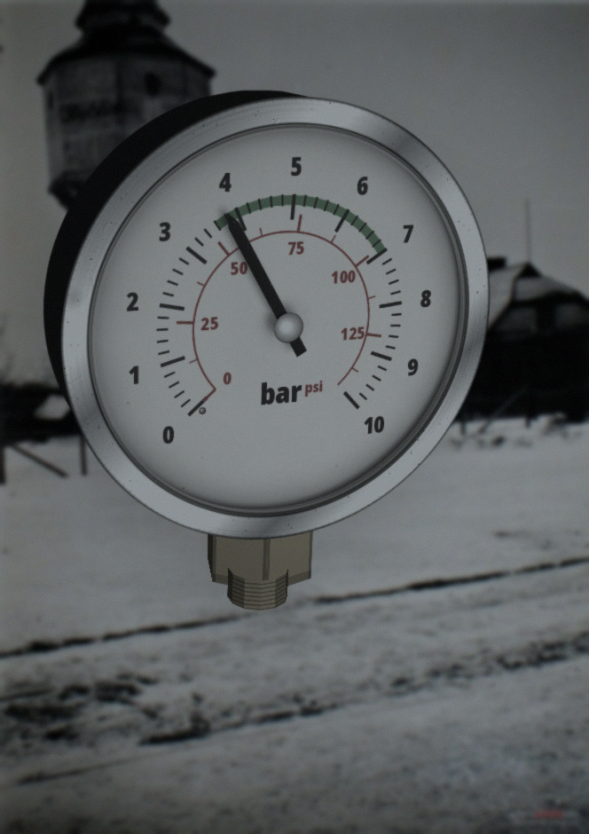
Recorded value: 3.8; bar
